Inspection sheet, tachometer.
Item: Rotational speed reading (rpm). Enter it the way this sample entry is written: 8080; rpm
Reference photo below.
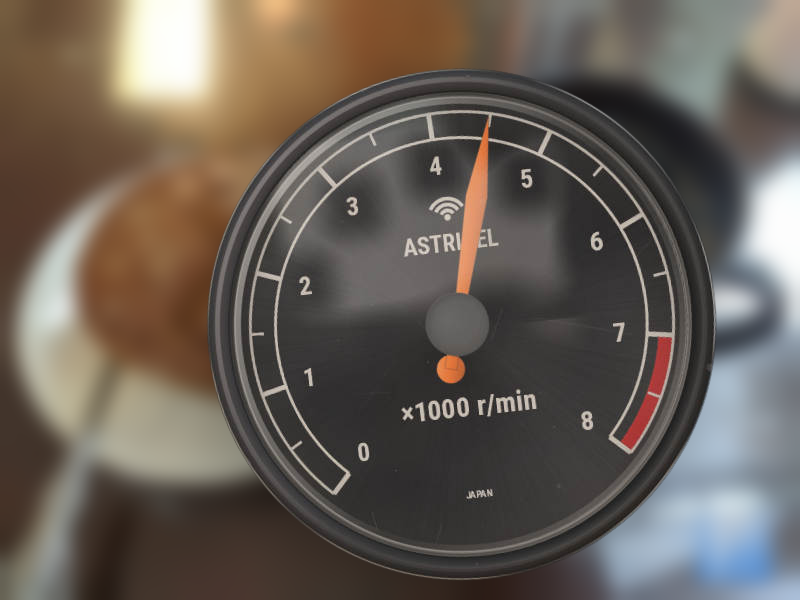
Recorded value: 4500; rpm
